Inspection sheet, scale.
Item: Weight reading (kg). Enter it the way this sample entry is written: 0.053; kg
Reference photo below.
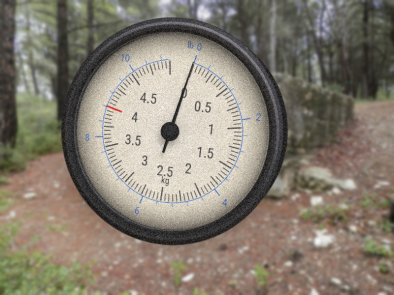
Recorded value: 0; kg
